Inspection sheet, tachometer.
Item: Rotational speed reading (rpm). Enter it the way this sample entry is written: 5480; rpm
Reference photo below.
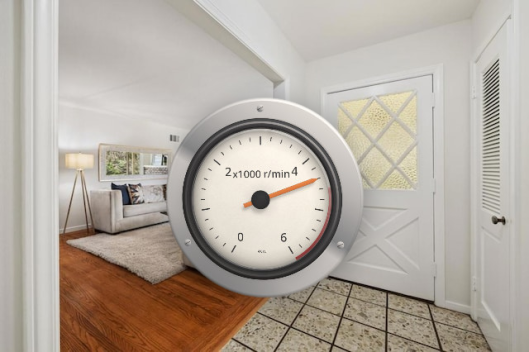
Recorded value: 4400; rpm
